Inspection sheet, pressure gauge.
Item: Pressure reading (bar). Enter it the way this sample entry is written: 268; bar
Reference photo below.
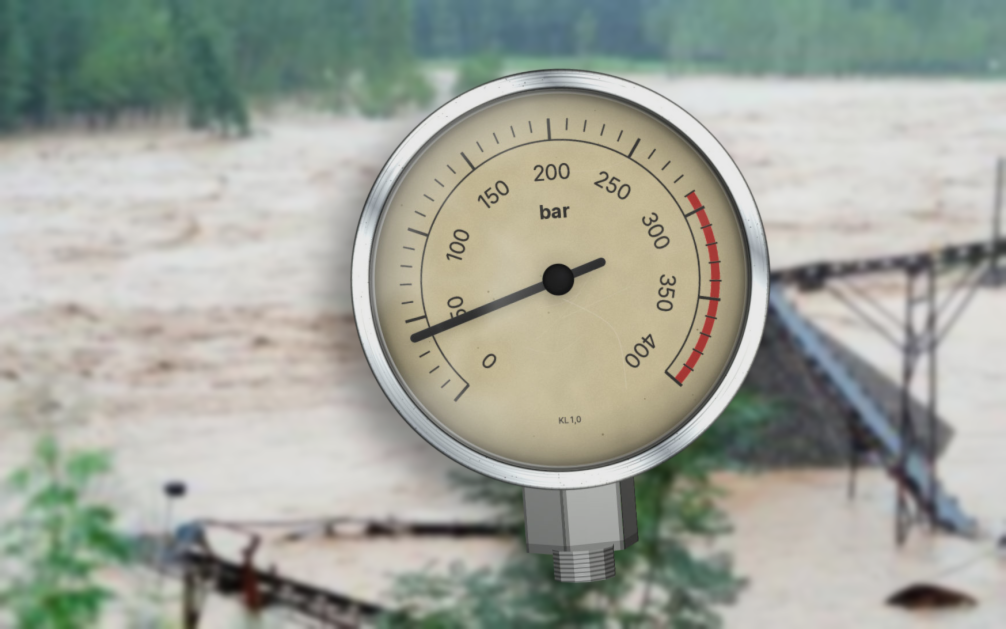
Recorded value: 40; bar
